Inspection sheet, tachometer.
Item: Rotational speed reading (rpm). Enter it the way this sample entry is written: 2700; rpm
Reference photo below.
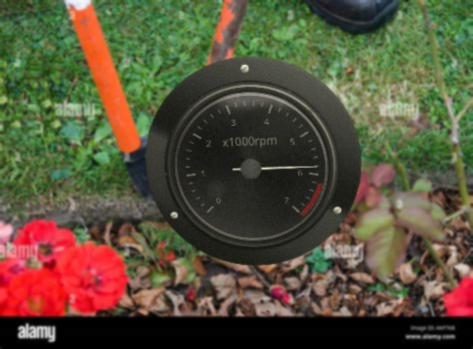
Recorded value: 5800; rpm
